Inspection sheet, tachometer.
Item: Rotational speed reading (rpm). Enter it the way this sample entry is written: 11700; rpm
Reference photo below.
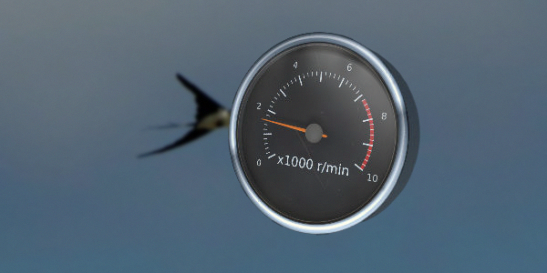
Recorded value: 1600; rpm
